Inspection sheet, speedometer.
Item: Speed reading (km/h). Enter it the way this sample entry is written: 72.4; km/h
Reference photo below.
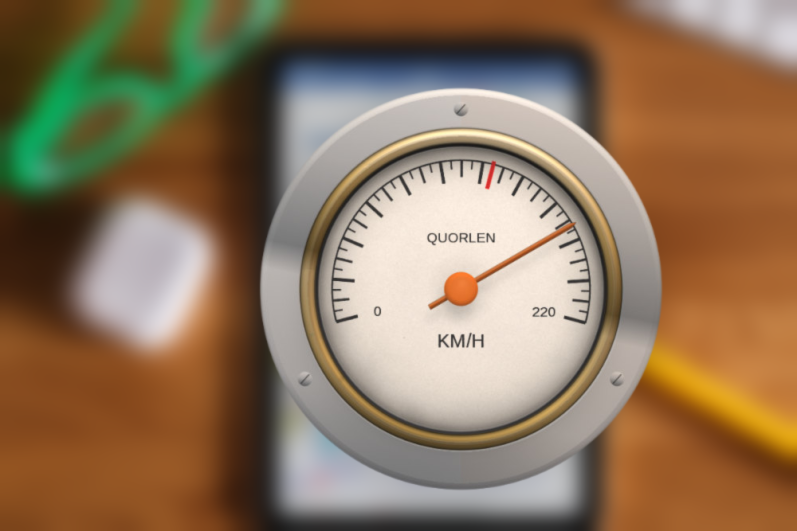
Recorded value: 172.5; km/h
